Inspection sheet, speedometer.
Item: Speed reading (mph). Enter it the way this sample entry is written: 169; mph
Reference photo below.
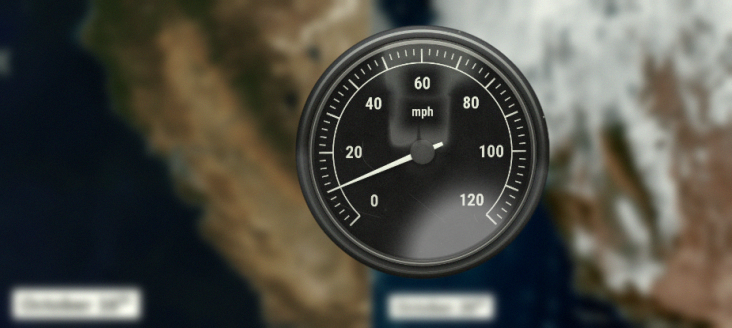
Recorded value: 10; mph
